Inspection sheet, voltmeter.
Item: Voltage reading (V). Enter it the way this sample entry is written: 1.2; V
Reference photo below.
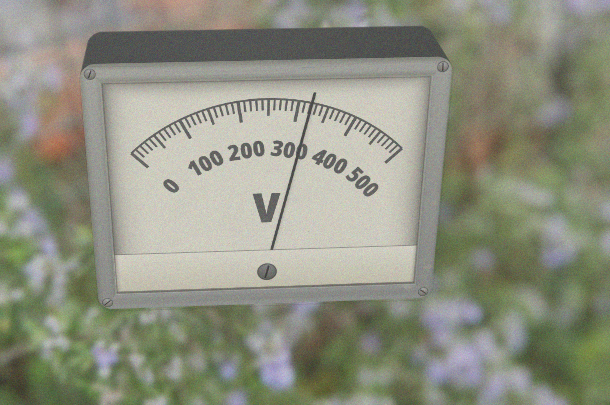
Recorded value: 320; V
